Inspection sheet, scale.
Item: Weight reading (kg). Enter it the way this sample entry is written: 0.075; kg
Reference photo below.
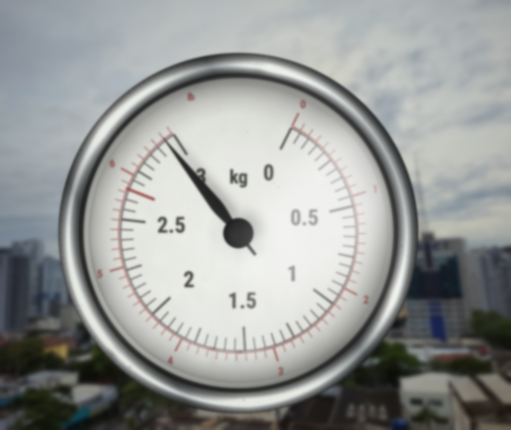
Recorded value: 2.95; kg
